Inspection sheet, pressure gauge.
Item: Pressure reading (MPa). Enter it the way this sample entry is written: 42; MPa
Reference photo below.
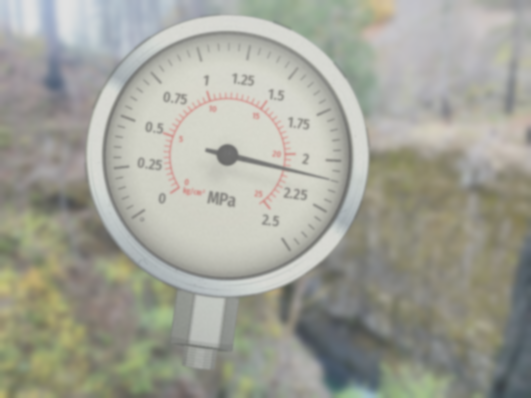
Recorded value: 2.1; MPa
